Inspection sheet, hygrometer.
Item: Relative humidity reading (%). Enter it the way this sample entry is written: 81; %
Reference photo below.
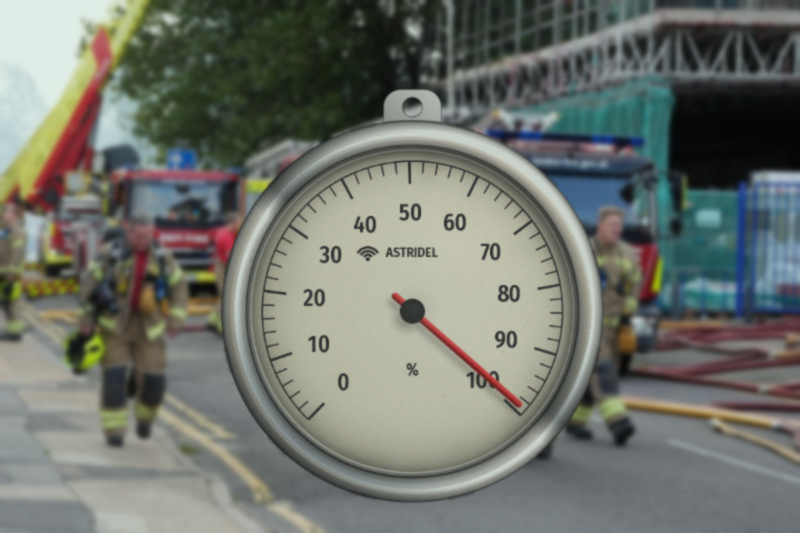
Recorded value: 99; %
